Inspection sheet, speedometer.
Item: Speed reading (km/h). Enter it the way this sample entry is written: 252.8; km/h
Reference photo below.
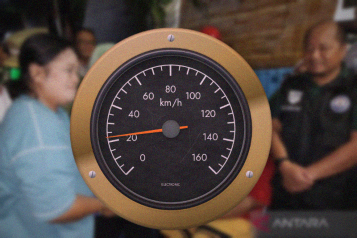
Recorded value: 22.5; km/h
